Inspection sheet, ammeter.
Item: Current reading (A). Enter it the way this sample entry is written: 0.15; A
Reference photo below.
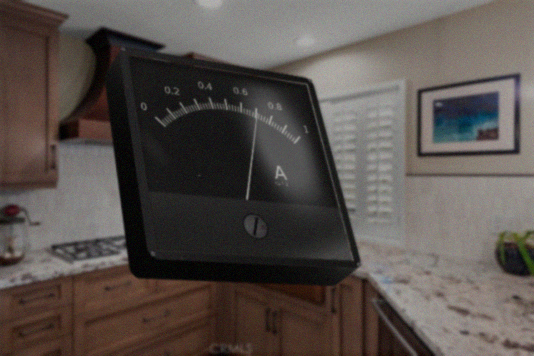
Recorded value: 0.7; A
